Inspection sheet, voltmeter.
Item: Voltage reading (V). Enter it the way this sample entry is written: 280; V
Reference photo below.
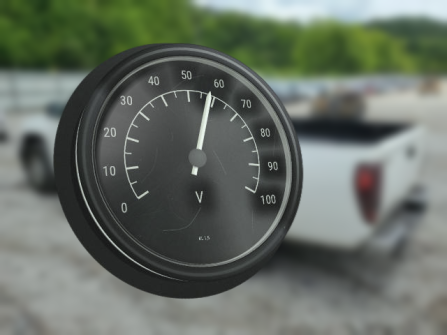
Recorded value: 57.5; V
